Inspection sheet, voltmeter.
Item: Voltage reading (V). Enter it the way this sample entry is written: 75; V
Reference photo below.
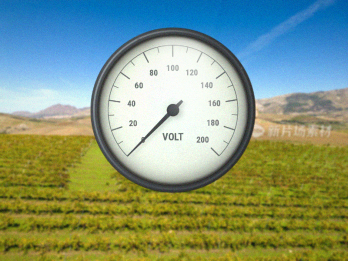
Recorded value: 0; V
